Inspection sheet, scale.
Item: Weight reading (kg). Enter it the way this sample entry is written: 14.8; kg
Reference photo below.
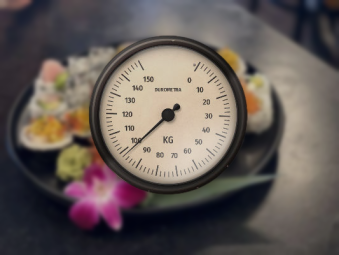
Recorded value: 98; kg
